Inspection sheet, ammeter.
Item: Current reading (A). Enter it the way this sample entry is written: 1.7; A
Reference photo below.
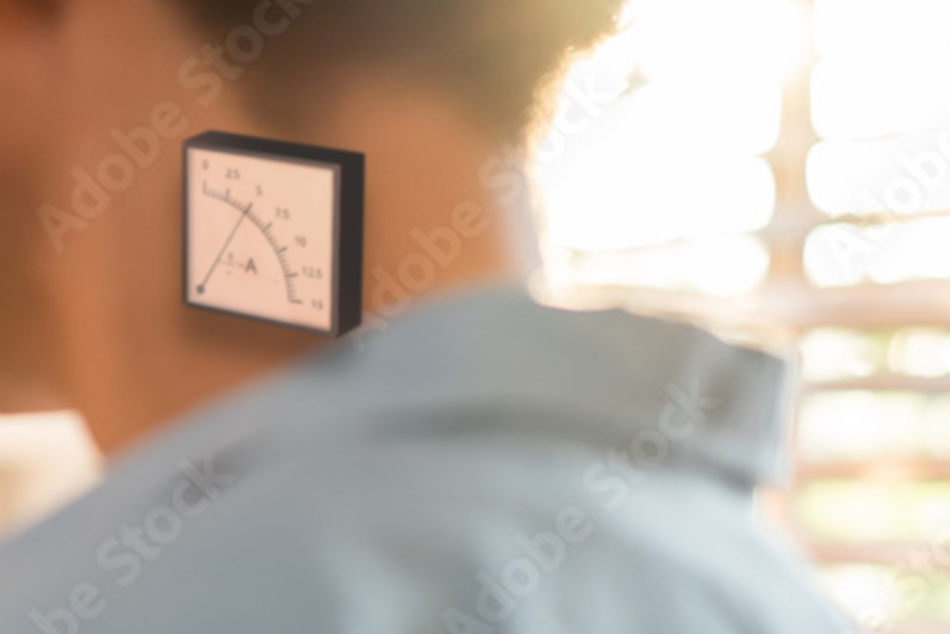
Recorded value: 5; A
